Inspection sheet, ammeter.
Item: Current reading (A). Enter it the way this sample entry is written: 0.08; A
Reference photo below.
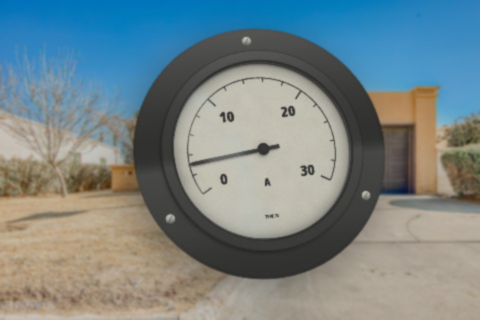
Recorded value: 3; A
